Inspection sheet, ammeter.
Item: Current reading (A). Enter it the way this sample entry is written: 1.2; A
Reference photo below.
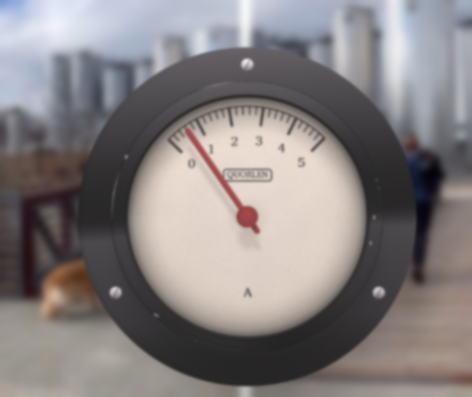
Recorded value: 0.6; A
